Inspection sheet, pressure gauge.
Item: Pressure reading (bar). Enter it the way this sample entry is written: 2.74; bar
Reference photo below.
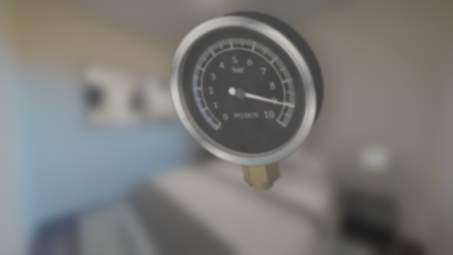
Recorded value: 9; bar
